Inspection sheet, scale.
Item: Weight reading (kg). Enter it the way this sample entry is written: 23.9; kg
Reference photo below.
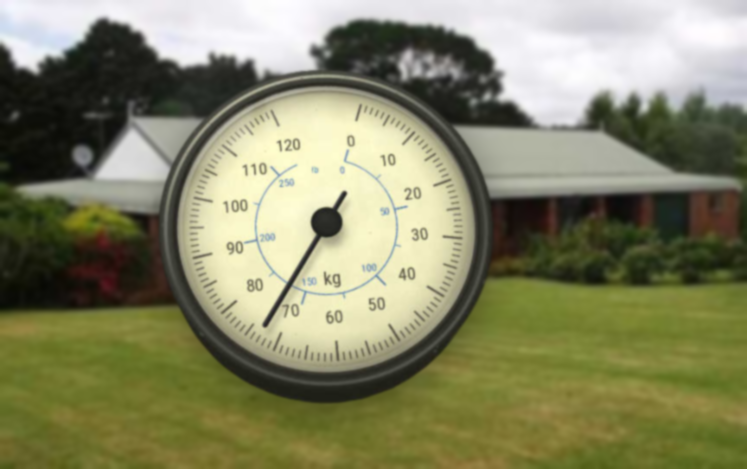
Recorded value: 73; kg
